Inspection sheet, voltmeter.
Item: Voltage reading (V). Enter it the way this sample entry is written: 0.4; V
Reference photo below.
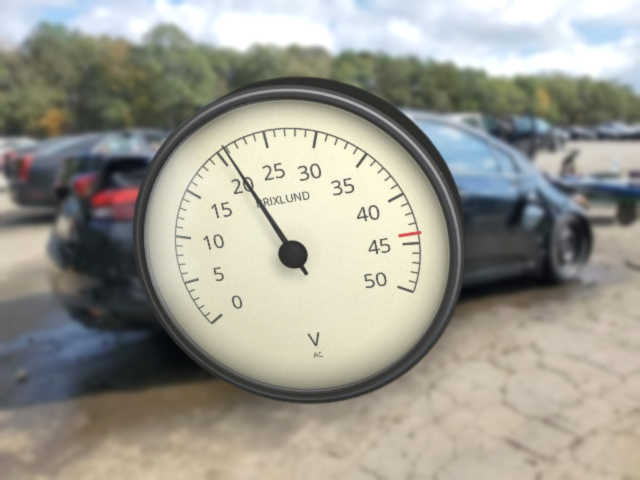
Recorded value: 21; V
